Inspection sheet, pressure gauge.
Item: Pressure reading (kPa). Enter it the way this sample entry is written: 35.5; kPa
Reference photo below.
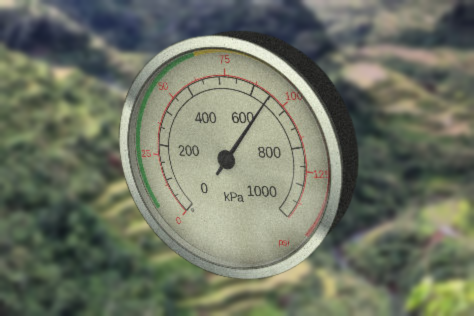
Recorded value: 650; kPa
